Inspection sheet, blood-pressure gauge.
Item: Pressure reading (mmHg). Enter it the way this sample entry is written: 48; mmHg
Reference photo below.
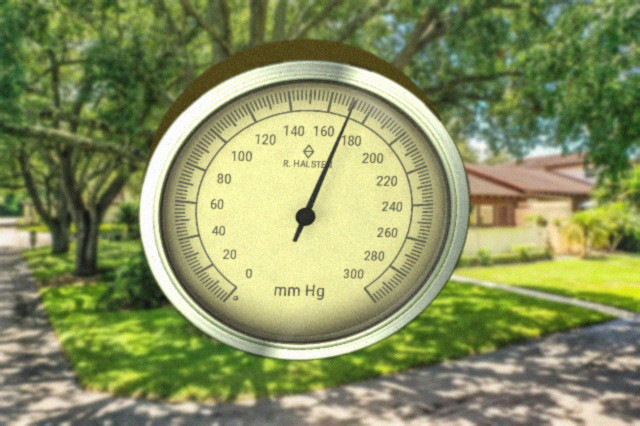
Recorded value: 170; mmHg
